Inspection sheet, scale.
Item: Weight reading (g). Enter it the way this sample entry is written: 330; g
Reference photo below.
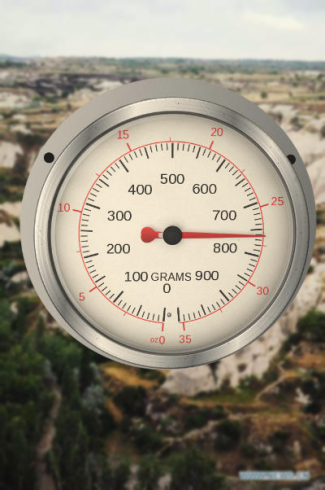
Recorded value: 760; g
